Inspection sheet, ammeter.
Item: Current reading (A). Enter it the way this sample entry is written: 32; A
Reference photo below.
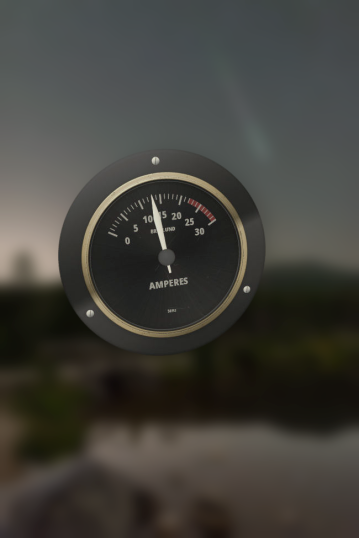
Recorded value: 13; A
